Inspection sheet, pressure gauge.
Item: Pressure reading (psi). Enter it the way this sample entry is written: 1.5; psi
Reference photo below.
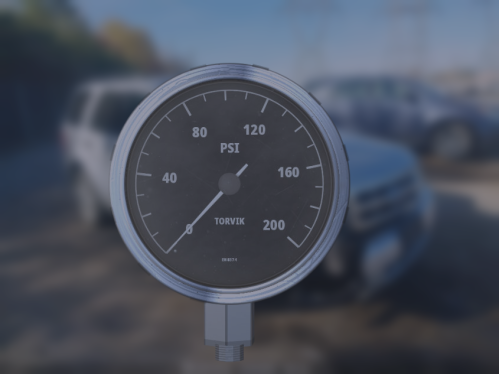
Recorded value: 0; psi
